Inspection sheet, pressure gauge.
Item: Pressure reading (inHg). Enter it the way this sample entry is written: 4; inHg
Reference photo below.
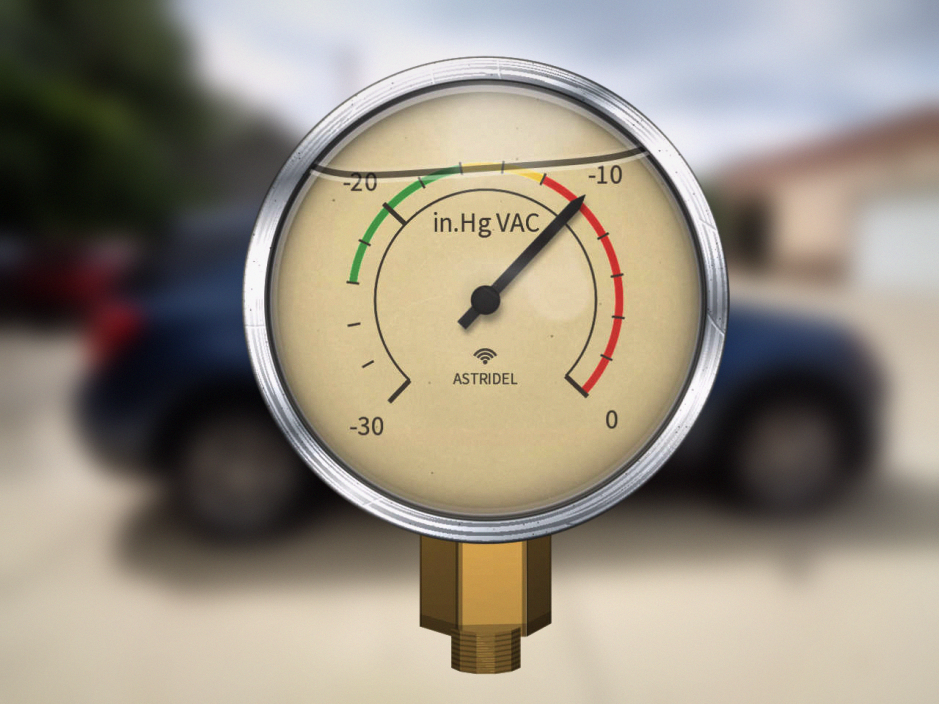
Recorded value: -10; inHg
